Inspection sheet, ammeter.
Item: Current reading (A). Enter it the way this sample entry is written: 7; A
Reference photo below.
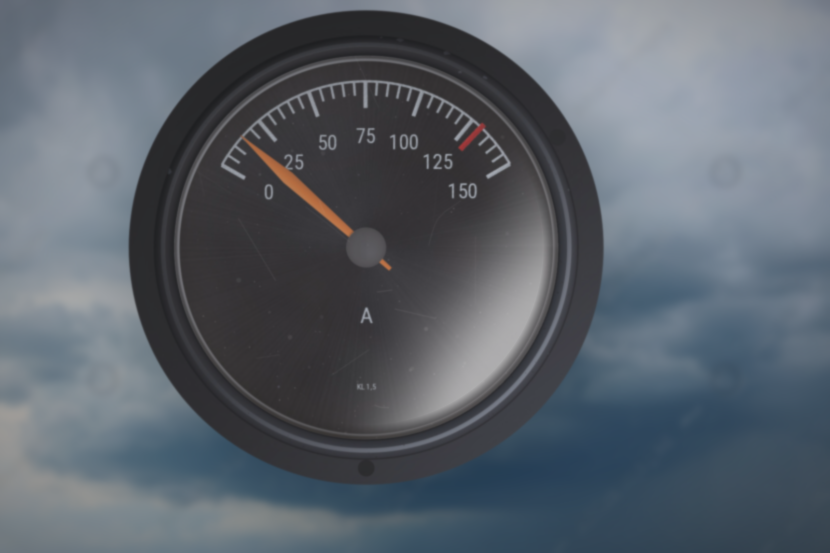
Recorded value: 15; A
